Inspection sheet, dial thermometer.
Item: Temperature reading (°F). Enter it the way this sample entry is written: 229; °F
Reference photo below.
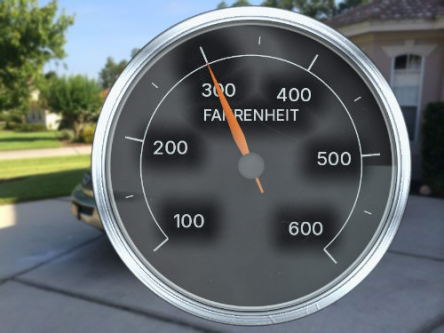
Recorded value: 300; °F
